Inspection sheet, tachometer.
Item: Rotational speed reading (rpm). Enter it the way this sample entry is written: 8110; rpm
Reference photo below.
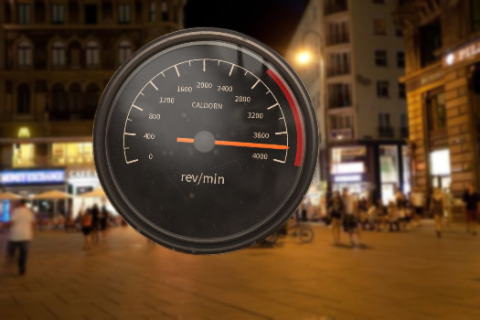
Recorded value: 3800; rpm
